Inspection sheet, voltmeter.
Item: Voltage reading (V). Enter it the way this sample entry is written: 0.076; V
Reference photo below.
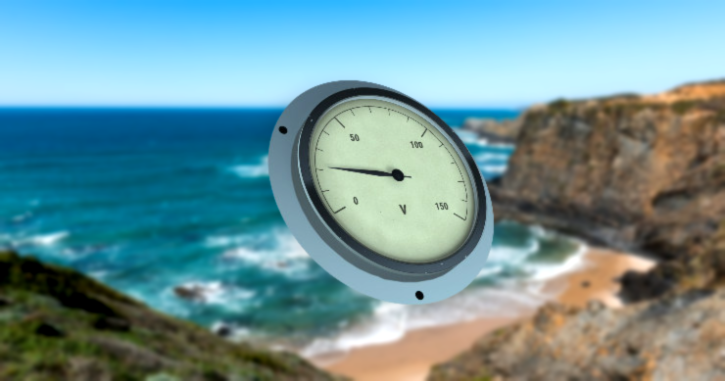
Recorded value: 20; V
